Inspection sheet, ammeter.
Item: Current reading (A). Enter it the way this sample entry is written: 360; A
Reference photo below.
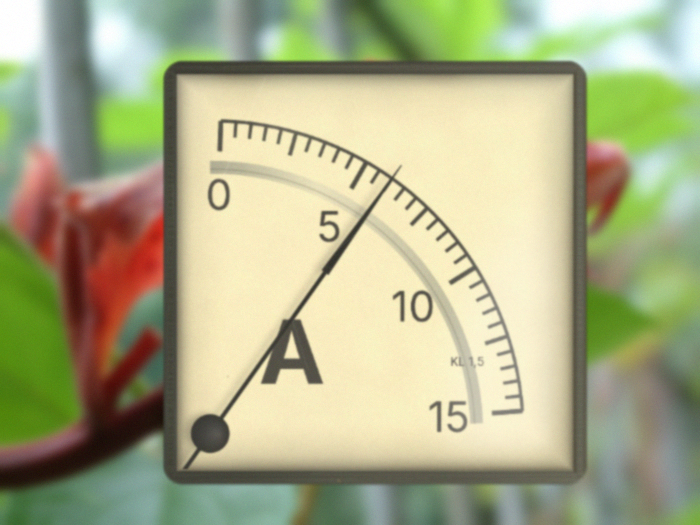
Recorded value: 6; A
